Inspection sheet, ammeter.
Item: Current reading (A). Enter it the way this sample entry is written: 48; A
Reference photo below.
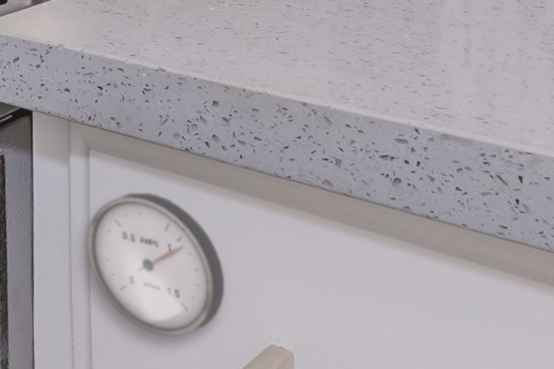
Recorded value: 1.05; A
